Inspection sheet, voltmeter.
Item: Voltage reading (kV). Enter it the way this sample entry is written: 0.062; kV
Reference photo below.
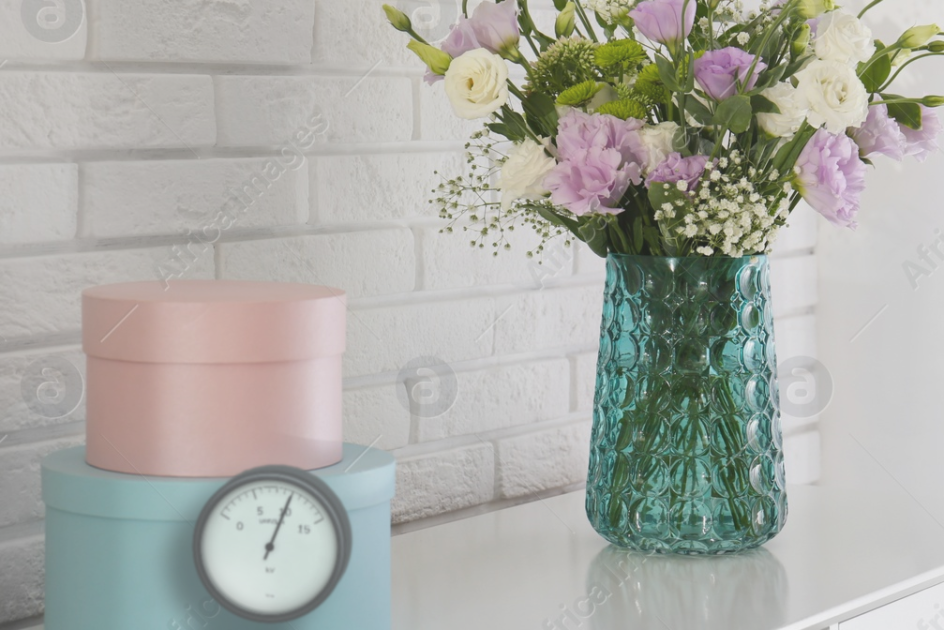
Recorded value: 10; kV
